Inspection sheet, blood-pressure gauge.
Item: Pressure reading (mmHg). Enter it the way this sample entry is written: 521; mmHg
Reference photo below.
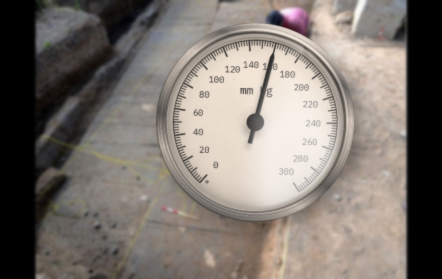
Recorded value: 160; mmHg
